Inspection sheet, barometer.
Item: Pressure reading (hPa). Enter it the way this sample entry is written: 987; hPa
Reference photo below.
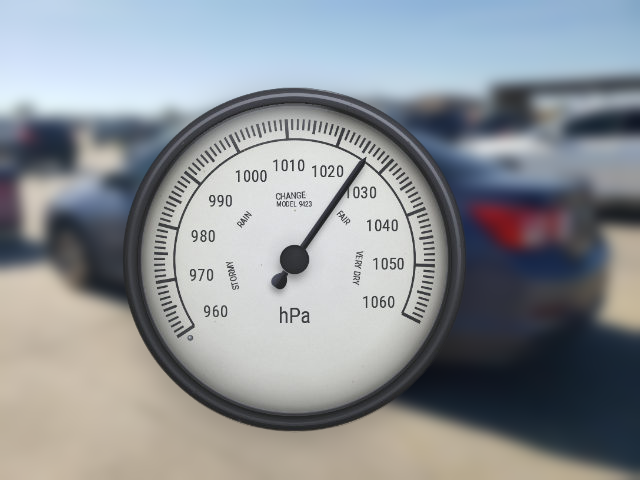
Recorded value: 1026; hPa
